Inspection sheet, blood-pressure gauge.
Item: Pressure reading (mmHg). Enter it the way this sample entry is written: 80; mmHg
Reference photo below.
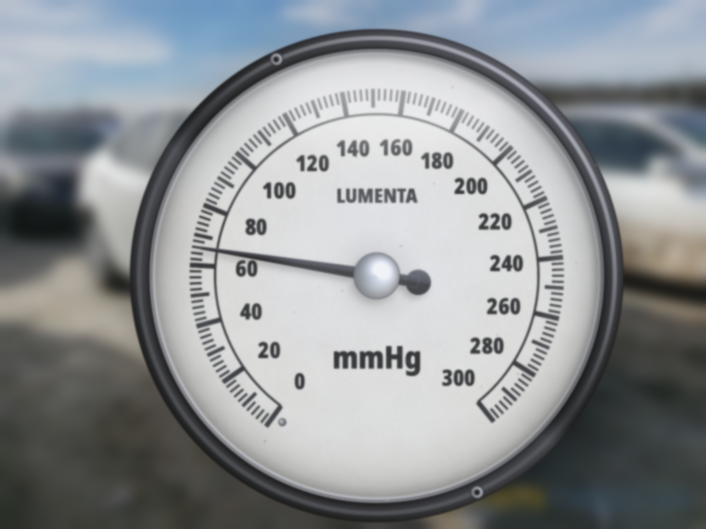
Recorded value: 66; mmHg
